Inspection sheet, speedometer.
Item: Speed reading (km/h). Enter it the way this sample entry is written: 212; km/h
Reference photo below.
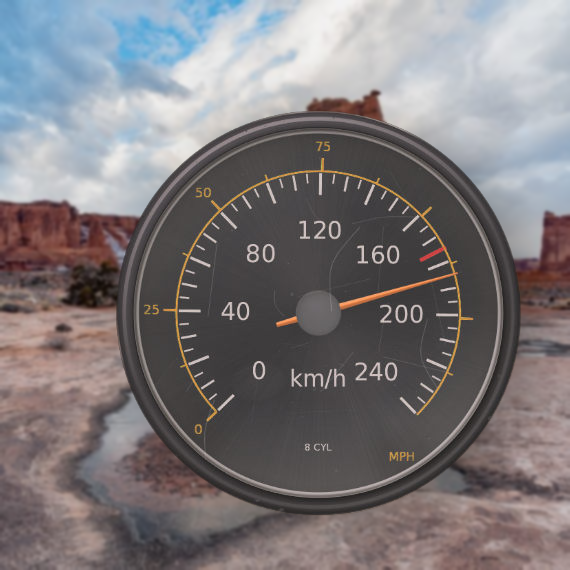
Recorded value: 185; km/h
